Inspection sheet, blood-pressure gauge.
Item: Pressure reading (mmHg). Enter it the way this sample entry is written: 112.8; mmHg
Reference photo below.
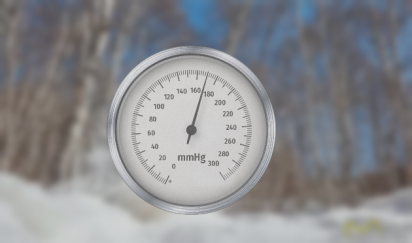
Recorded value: 170; mmHg
